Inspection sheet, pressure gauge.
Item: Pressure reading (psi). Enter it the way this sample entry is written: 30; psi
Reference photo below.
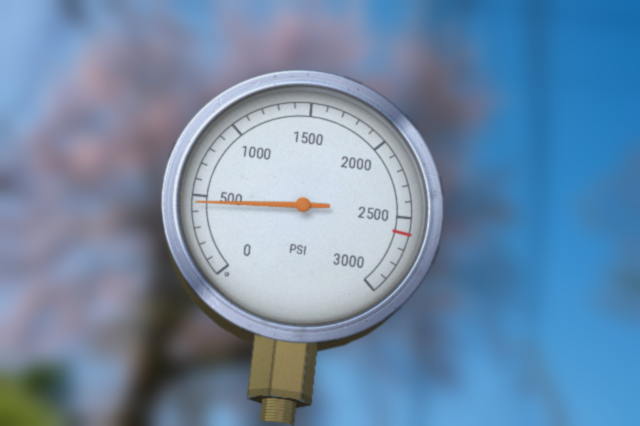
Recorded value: 450; psi
